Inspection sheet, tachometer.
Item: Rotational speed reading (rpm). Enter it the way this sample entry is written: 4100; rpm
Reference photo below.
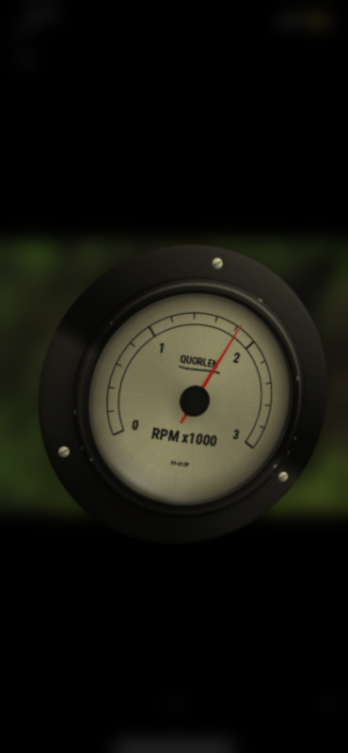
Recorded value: 1800; rpm
